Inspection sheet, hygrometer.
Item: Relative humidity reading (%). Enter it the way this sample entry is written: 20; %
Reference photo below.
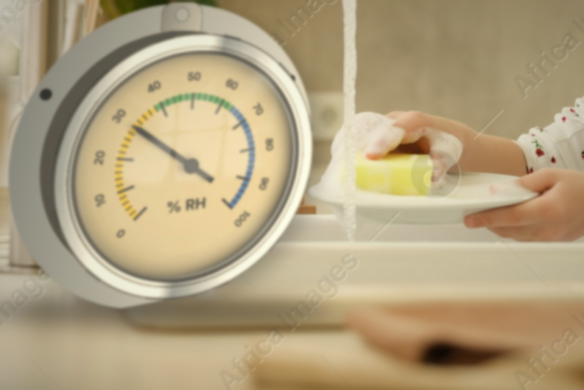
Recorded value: 30; %
